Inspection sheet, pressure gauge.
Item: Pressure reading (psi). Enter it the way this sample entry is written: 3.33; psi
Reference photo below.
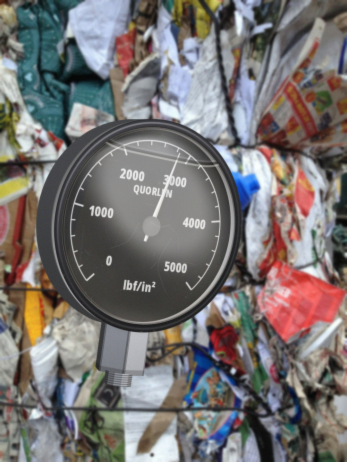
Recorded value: 2800; psi
